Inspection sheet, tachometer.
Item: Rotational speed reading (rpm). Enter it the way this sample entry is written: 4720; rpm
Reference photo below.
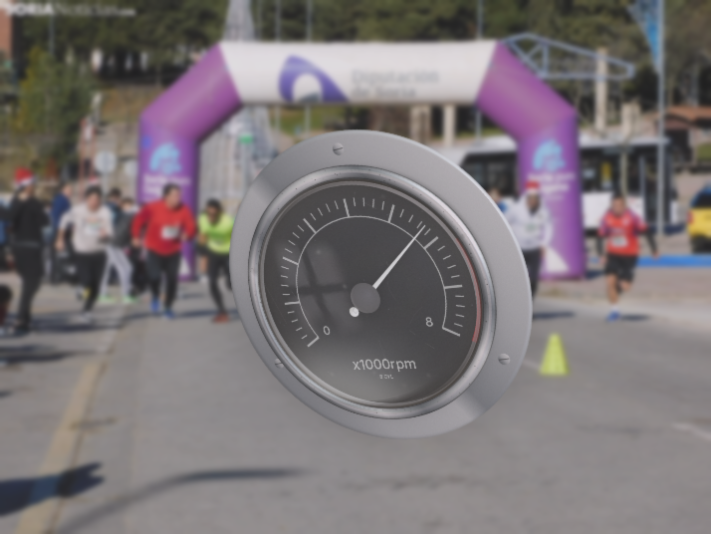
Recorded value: 5700; rpm
